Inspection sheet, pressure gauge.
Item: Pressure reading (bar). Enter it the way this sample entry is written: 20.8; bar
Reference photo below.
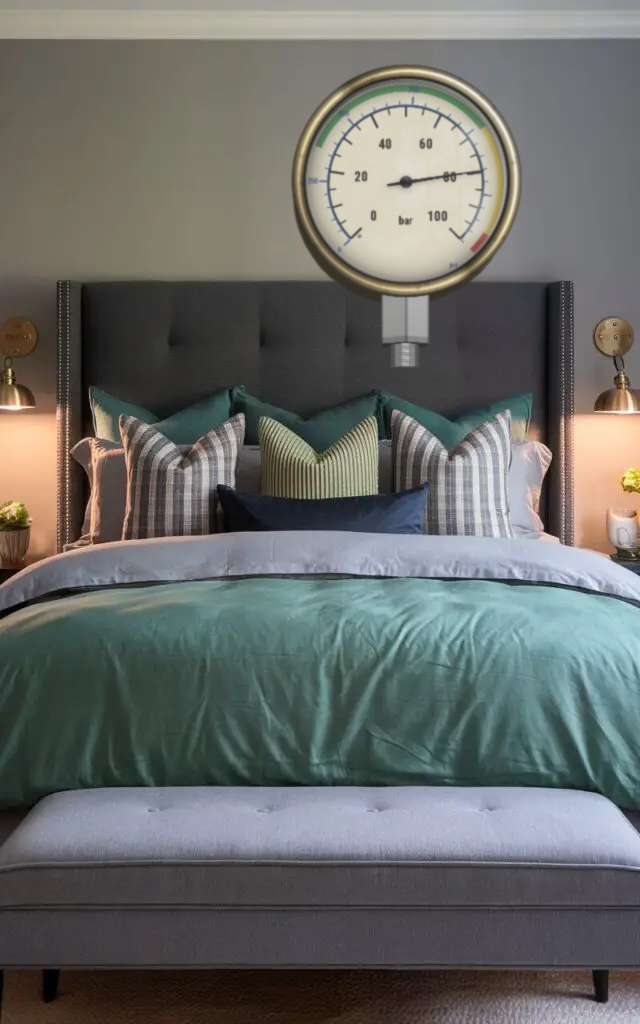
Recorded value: 80; bar
